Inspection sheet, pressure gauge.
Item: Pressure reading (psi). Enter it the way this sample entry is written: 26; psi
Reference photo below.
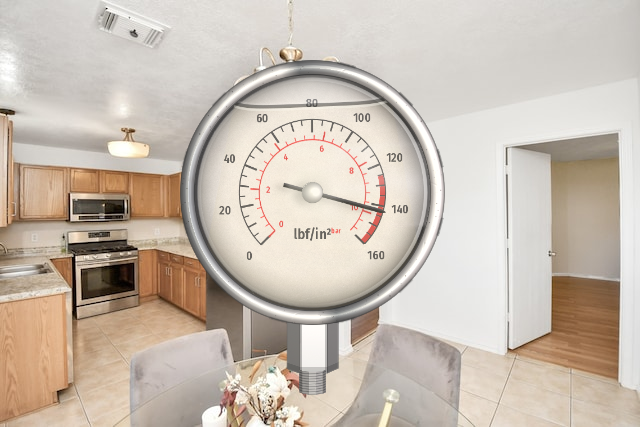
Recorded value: 142.5; psi
